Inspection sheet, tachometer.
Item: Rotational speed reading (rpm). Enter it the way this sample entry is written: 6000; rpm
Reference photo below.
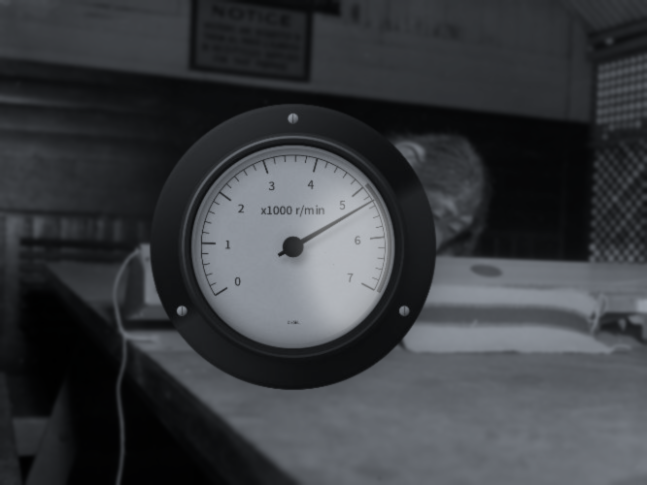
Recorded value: 5300; rpm
